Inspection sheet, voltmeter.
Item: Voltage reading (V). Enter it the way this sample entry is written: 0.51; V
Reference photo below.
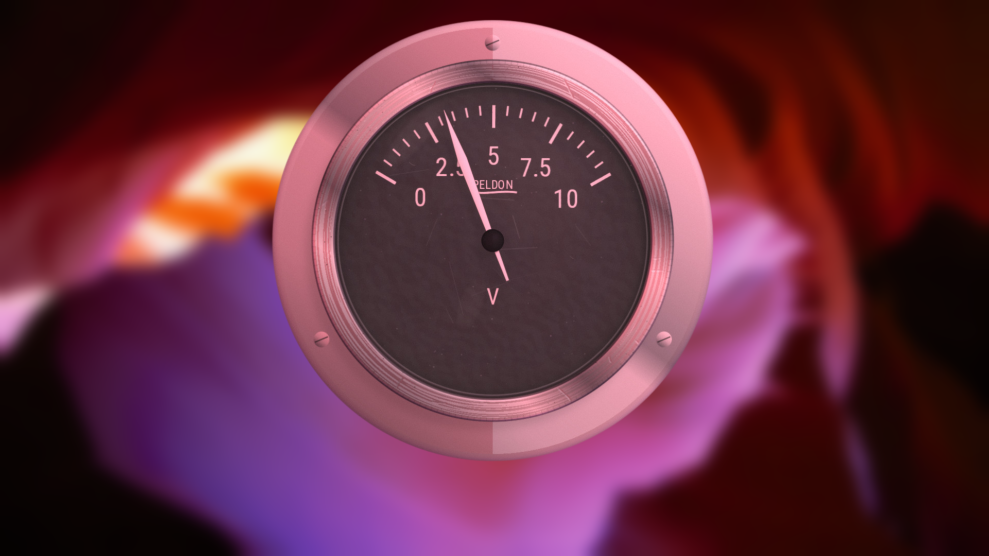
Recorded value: 3.25; V
